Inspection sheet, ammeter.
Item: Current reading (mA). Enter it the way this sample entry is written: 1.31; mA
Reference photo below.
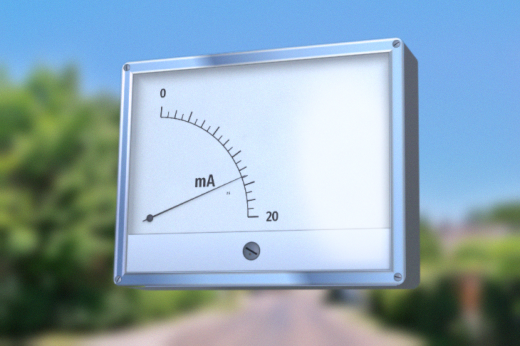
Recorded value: 15; mA
